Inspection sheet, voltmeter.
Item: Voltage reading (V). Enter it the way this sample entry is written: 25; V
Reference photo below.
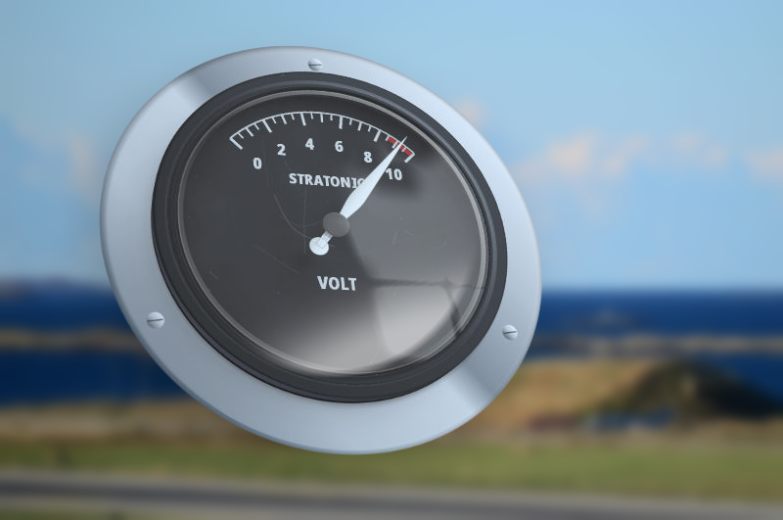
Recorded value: 9.25; V
